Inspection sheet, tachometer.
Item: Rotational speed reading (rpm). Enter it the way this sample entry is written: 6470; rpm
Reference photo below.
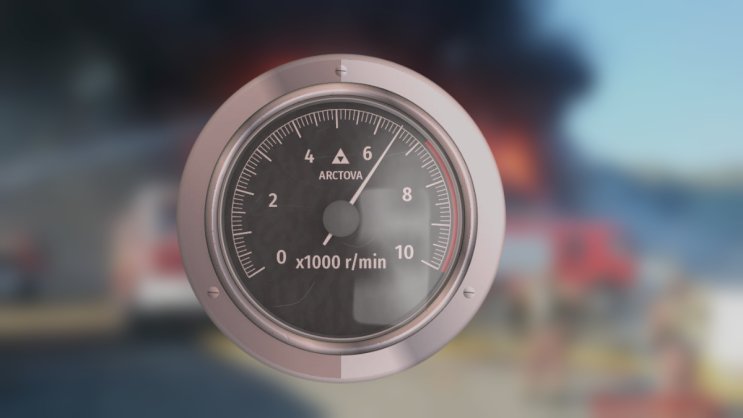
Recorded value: 6500; rpm
